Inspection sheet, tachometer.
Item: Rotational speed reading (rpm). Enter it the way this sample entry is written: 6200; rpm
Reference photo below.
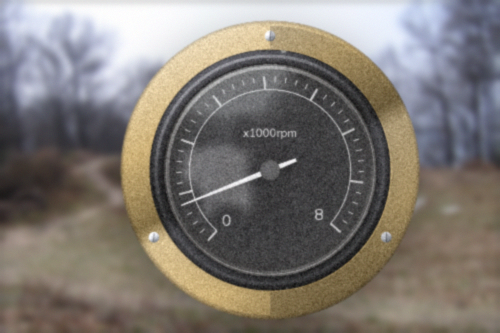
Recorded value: 800; rpm
